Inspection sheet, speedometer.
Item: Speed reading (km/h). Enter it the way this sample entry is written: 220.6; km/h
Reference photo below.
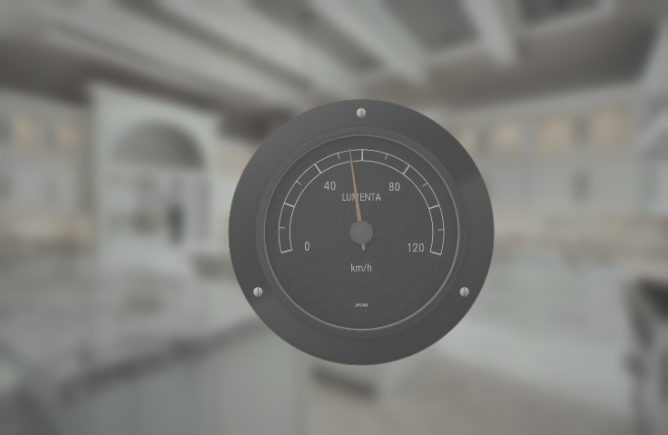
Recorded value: 55; km/h
